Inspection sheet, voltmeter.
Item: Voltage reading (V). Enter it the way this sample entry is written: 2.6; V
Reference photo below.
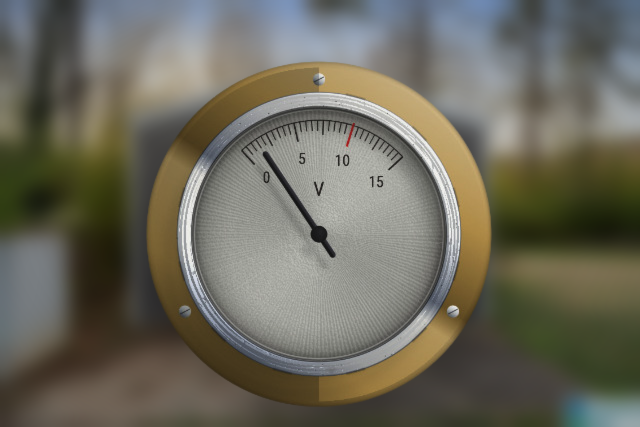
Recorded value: 1.5; V
